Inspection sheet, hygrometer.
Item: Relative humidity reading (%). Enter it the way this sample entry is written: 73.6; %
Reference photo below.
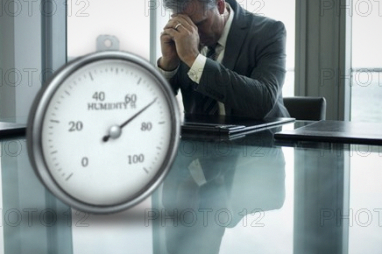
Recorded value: 70; %
